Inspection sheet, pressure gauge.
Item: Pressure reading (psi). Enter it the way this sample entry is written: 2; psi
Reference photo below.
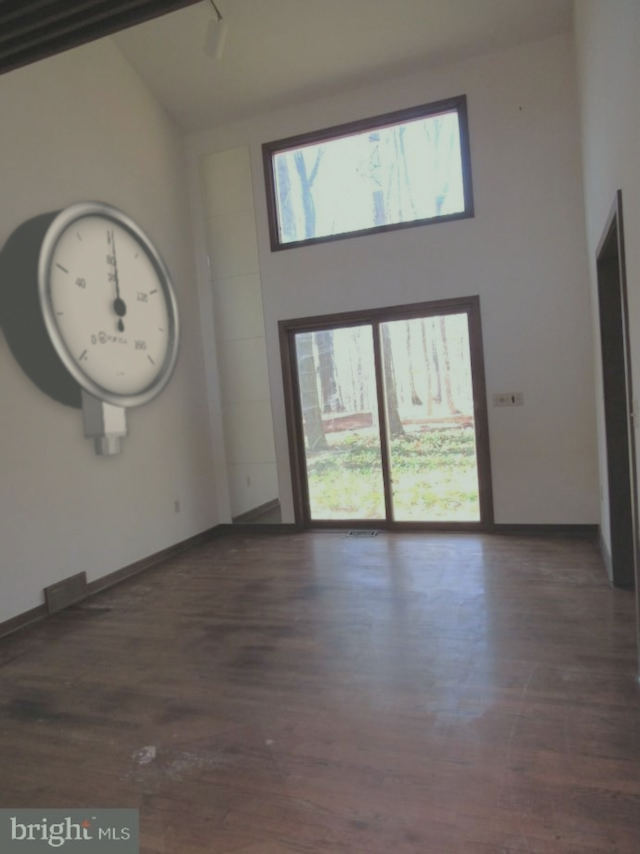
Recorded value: 80; psi
